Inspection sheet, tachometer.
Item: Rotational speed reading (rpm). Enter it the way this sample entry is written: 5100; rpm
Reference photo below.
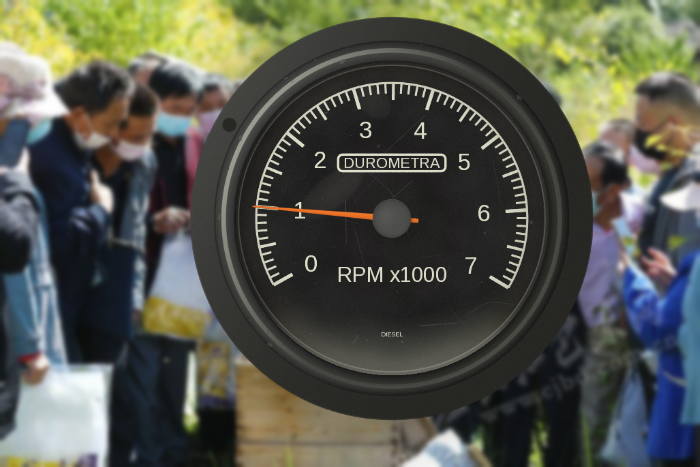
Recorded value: 1000; rpm
